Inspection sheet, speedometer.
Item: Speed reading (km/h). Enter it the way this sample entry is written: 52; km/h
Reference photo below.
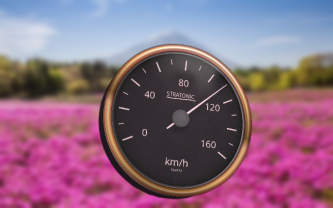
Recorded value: 110; km/h
